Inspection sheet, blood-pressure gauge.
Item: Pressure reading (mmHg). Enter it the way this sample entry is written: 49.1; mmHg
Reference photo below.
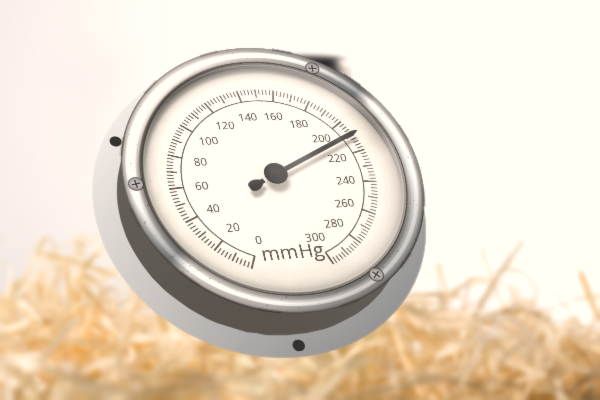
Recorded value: 210; mmHg
